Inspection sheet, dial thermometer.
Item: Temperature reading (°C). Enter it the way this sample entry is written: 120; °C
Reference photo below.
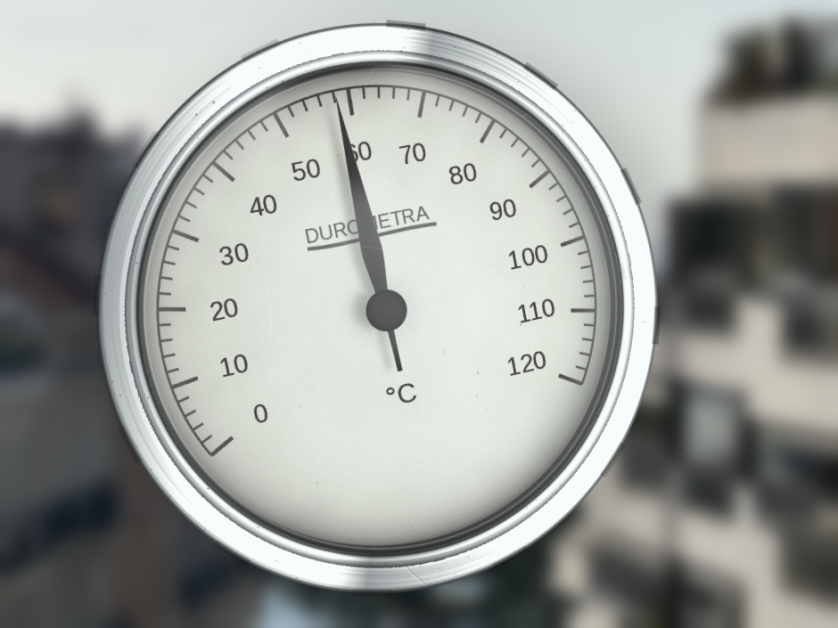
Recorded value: 58; °C
